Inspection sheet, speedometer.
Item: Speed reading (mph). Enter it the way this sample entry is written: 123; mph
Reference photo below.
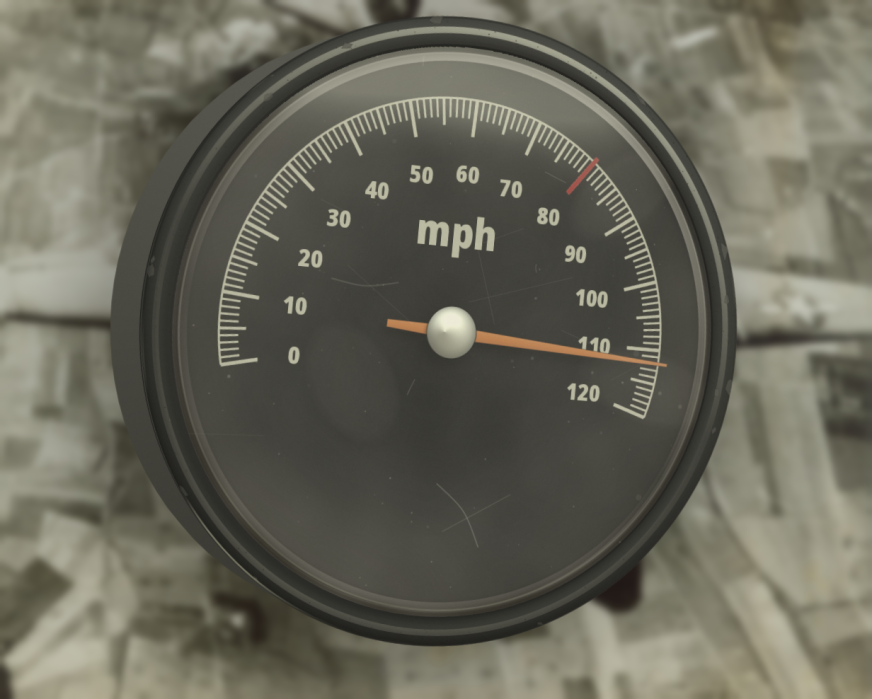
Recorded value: 112; mph
